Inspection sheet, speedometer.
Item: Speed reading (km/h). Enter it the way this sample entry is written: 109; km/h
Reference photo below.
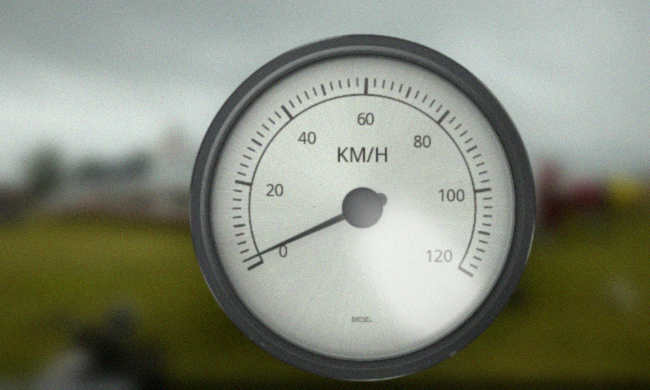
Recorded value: 2; km/h
